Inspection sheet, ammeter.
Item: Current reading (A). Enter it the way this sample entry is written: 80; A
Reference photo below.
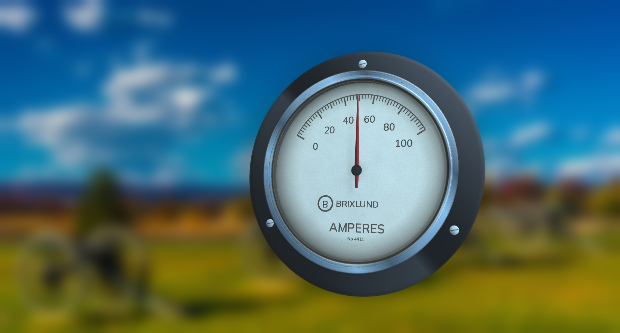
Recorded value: 50; A
